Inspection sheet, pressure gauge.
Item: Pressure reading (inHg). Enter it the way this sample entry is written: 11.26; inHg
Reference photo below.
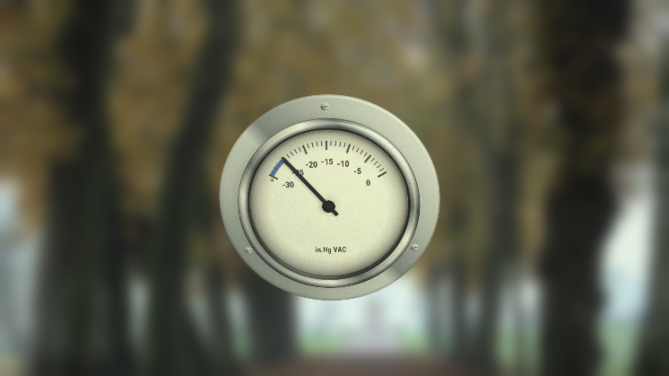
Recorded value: -25; inHg
